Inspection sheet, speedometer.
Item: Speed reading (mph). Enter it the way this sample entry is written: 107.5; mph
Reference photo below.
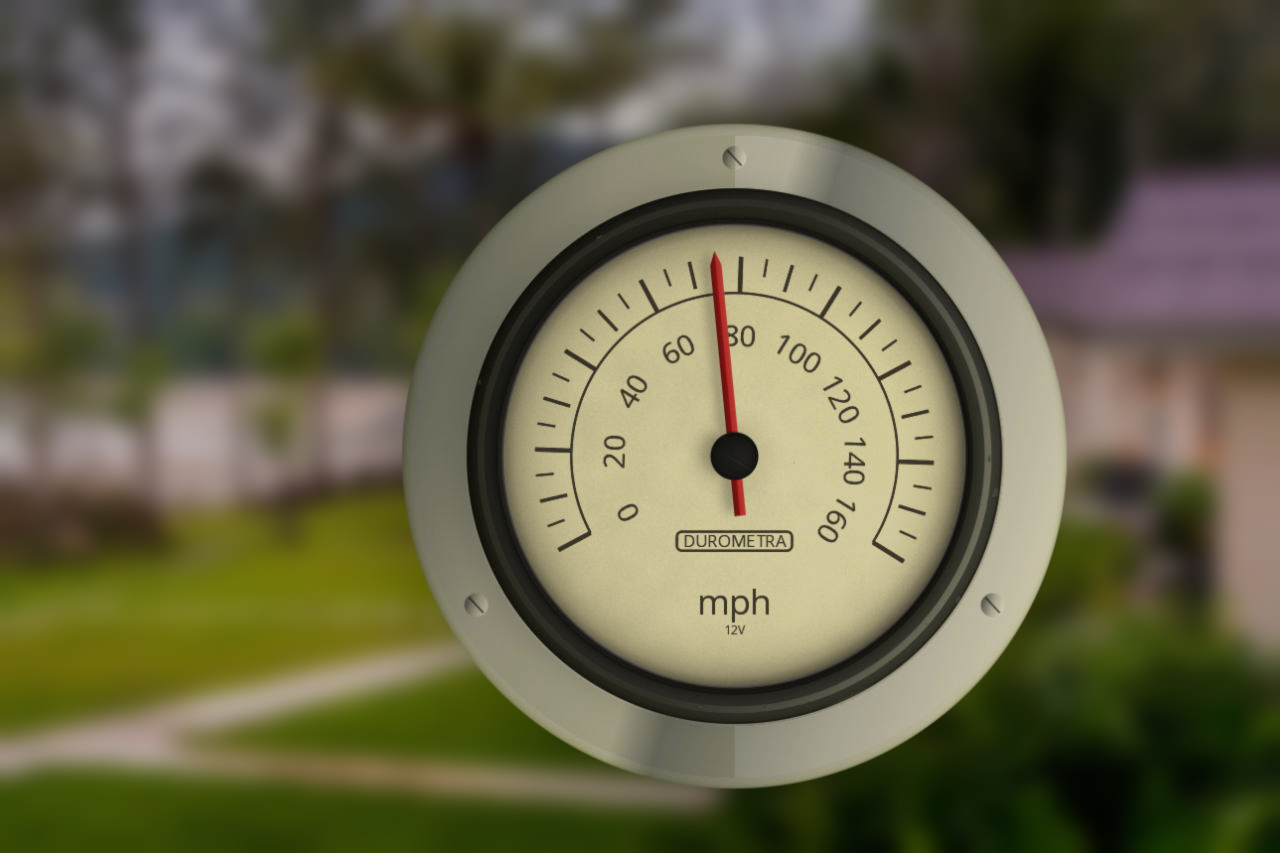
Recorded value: 75; mph
